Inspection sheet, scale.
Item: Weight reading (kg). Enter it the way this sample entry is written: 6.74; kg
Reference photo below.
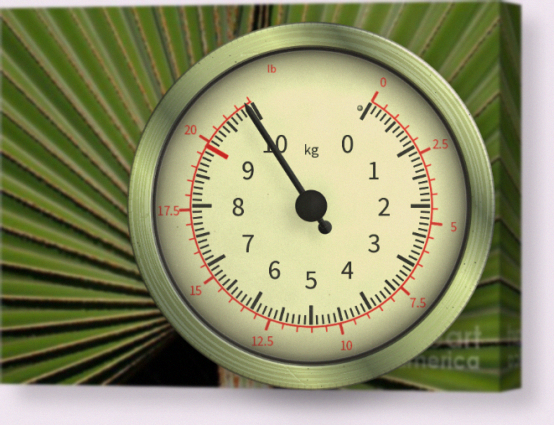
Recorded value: 9.9; kg
